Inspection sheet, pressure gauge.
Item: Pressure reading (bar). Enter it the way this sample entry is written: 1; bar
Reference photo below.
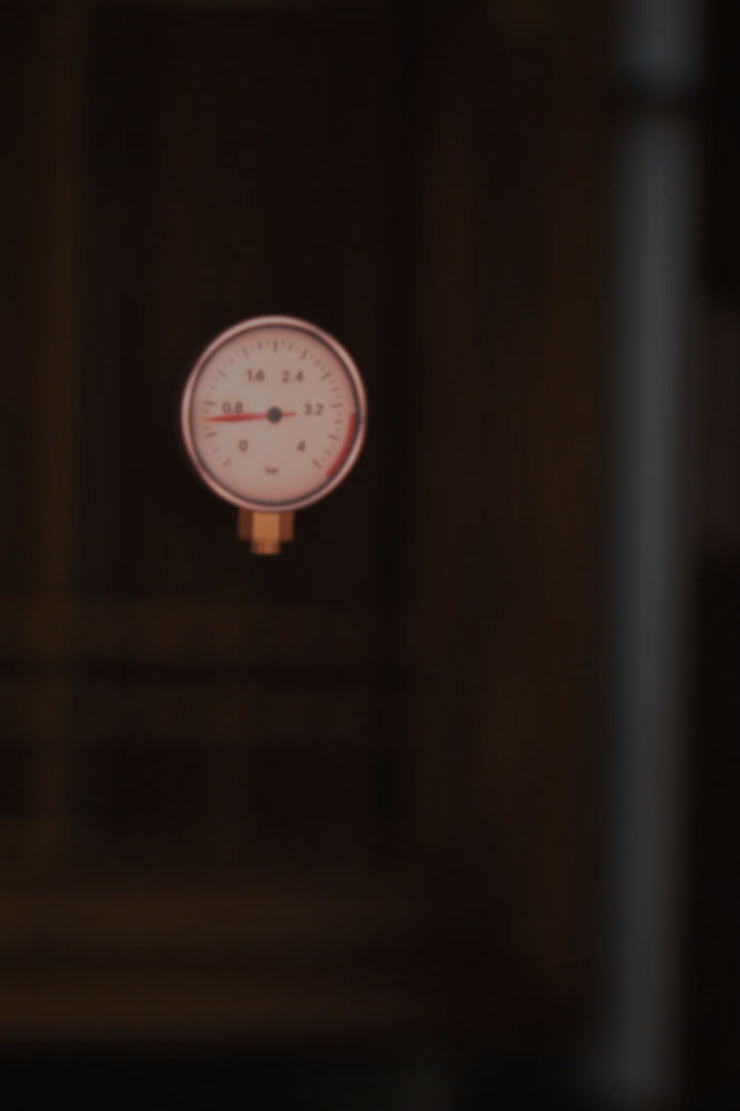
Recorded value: 0.6; bar
